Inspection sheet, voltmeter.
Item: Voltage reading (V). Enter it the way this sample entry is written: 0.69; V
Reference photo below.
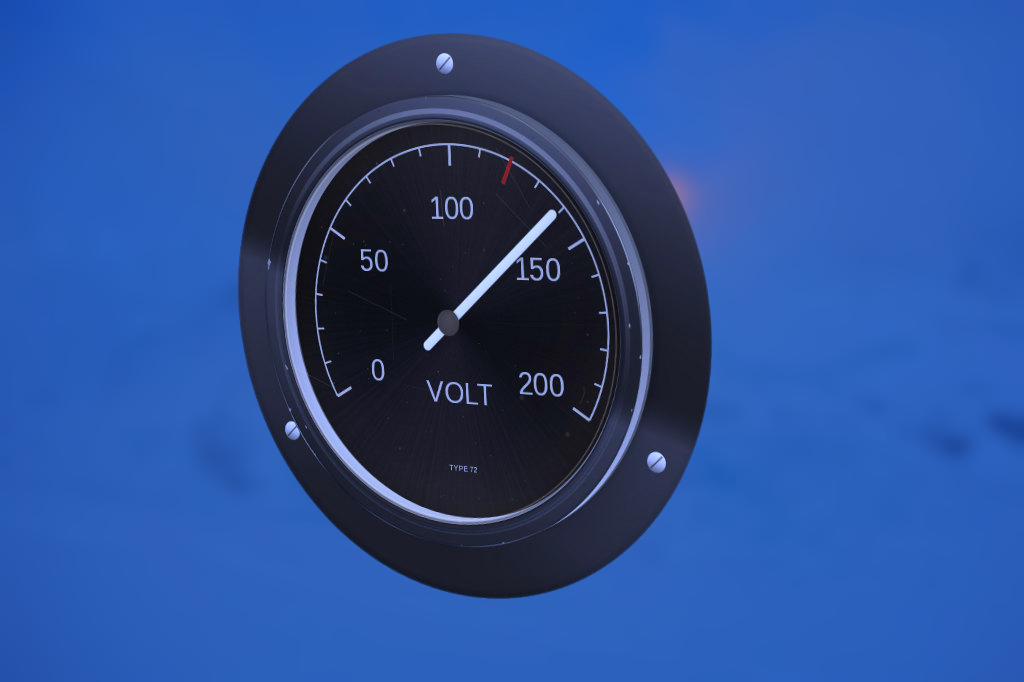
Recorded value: 140; V
